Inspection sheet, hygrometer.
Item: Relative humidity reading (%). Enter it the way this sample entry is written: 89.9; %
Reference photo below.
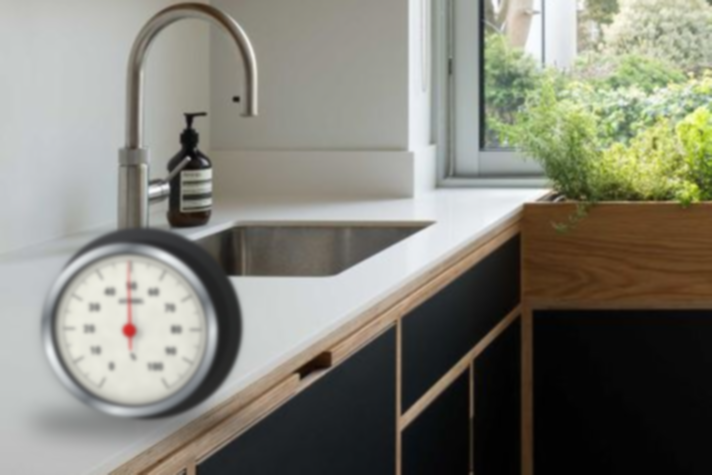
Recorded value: 50; %
